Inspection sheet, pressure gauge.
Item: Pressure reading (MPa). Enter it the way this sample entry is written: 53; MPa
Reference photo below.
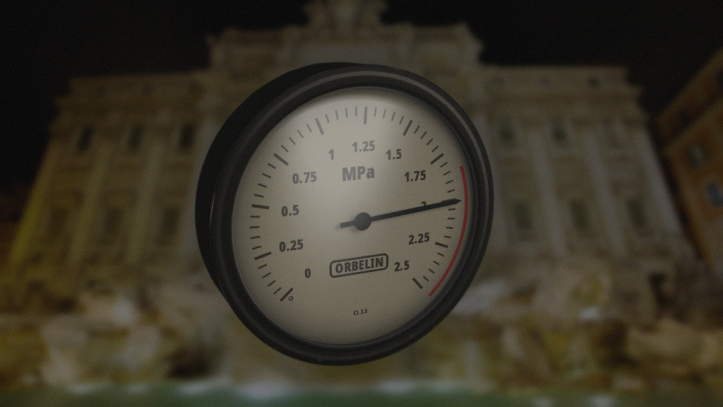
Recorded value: 2; MPa
